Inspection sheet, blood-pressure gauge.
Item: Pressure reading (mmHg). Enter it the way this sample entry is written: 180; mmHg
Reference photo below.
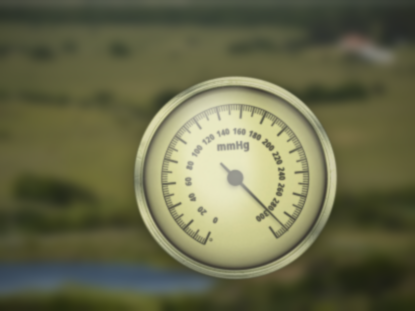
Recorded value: 290; mmHg
